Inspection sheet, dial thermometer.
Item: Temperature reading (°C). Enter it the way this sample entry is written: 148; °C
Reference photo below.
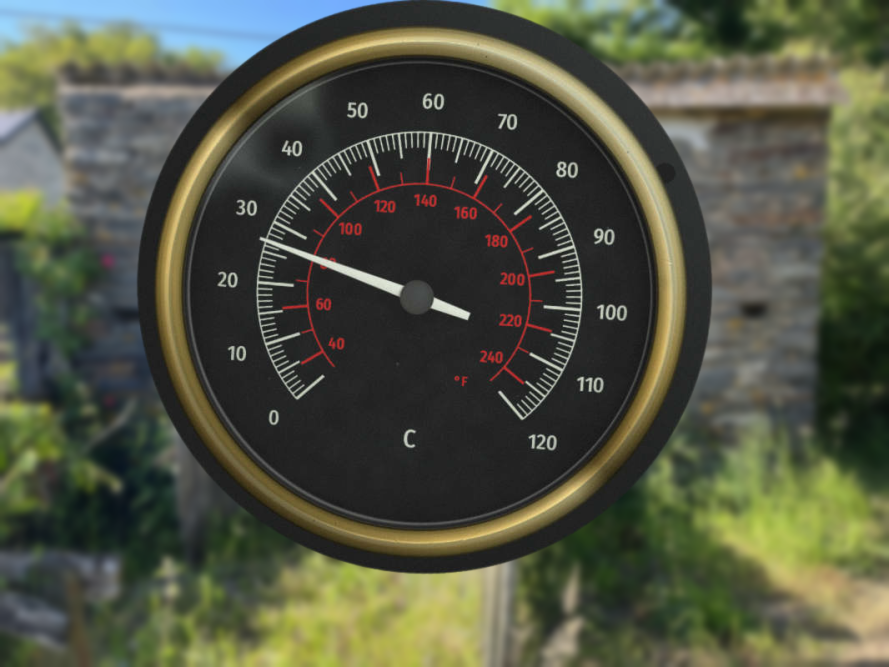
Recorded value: 27; °C
